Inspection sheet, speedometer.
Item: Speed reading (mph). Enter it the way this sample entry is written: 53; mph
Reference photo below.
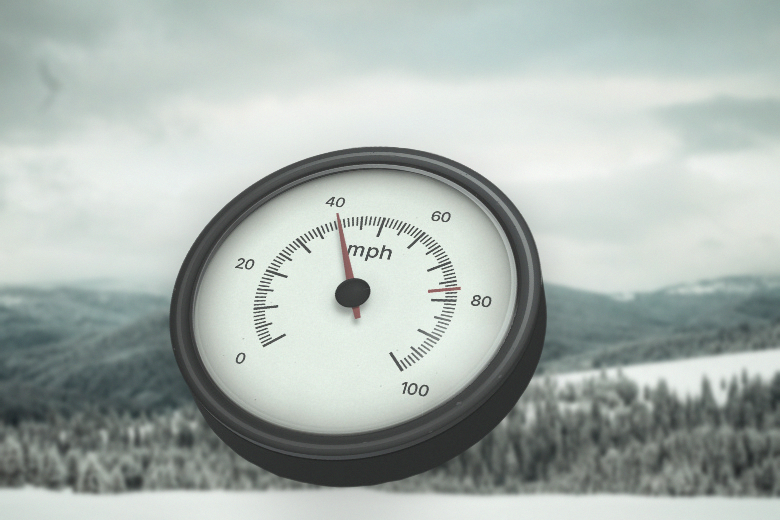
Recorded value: 40; mph
